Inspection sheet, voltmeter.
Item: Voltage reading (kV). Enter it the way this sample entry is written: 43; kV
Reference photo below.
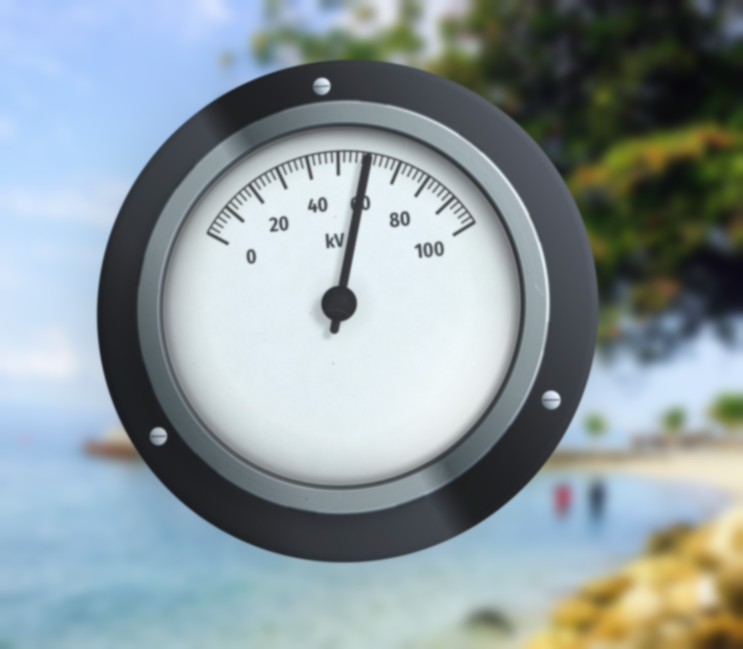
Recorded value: 60; kV
